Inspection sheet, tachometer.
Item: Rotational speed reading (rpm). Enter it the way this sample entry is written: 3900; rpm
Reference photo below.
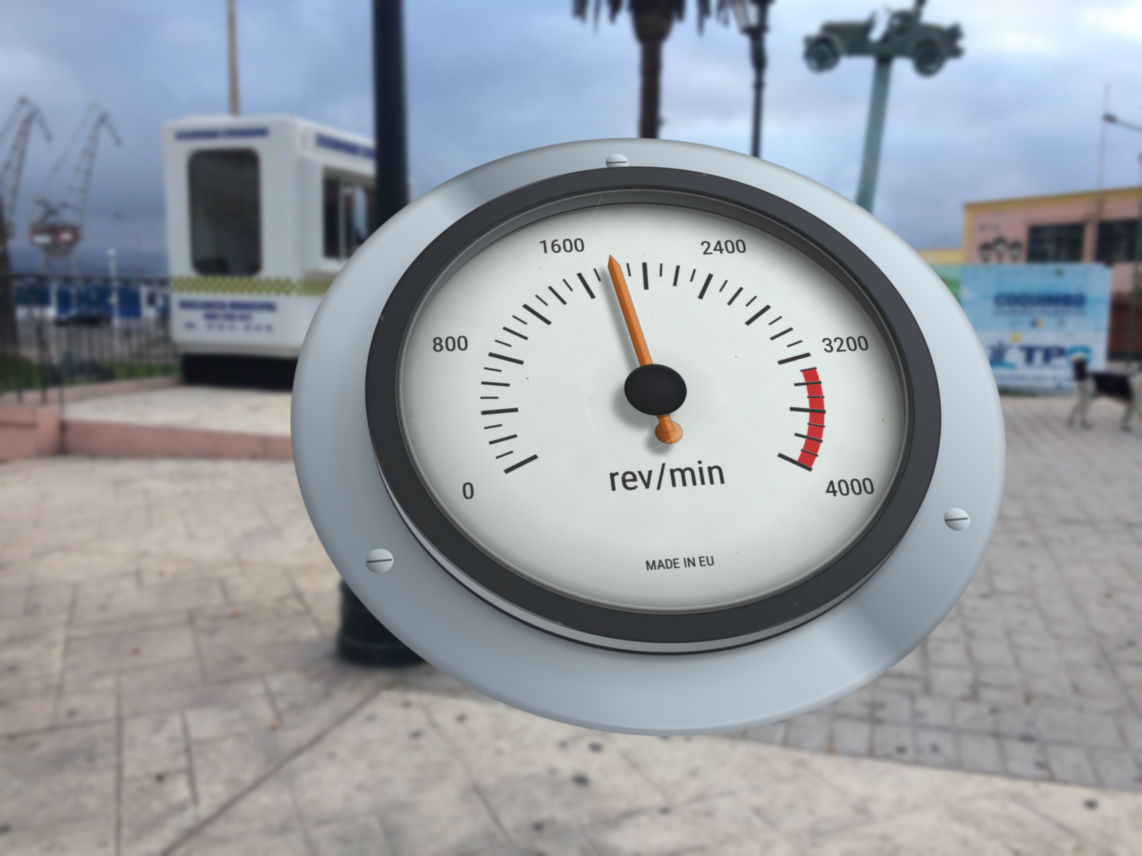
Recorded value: 1800; rpm
